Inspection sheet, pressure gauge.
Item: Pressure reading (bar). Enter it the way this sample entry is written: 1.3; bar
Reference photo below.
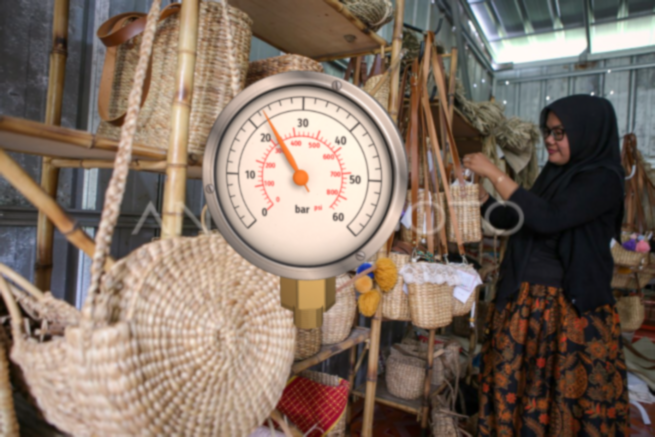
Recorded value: 23; bar
